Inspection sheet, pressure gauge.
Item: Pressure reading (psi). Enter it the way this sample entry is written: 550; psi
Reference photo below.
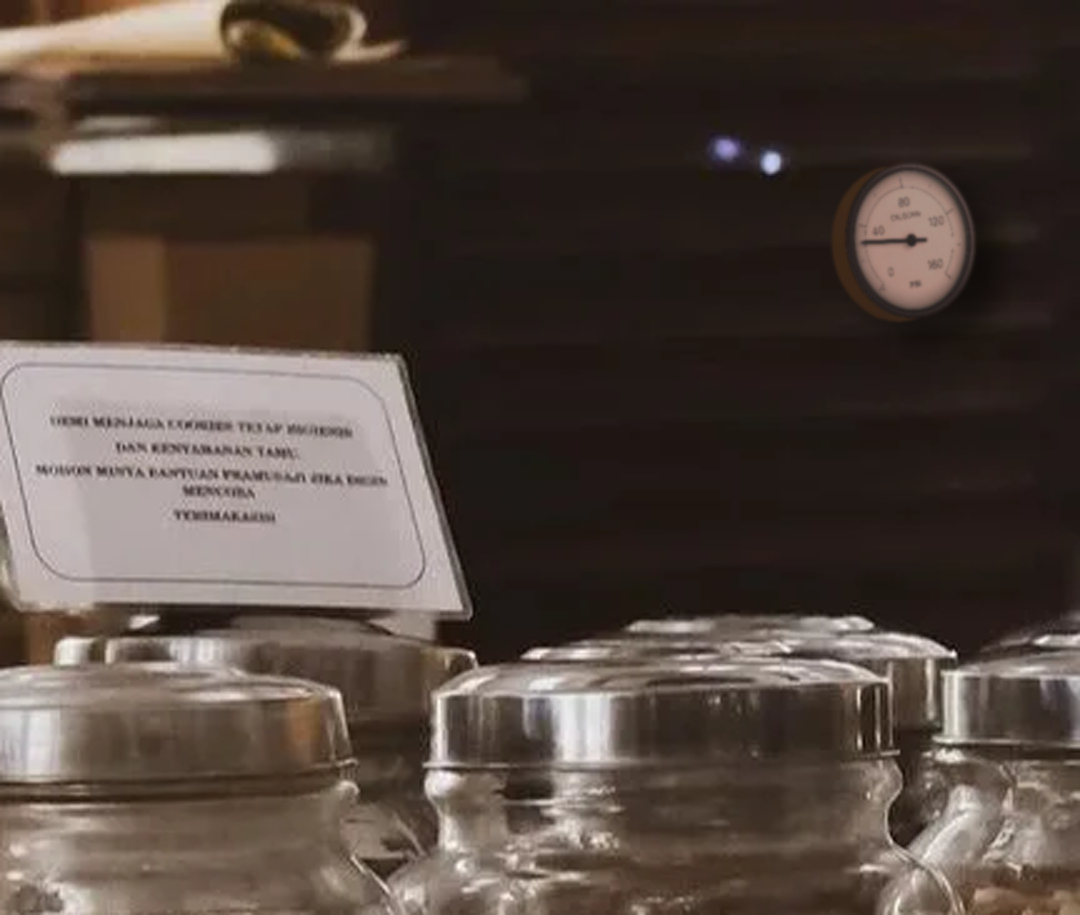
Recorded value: 30; psi
